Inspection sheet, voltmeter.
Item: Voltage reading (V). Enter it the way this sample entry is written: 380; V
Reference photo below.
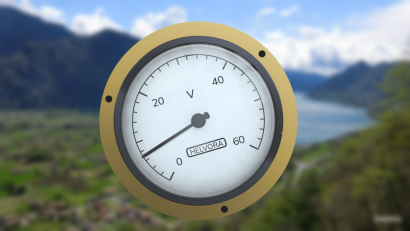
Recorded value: 7; V
